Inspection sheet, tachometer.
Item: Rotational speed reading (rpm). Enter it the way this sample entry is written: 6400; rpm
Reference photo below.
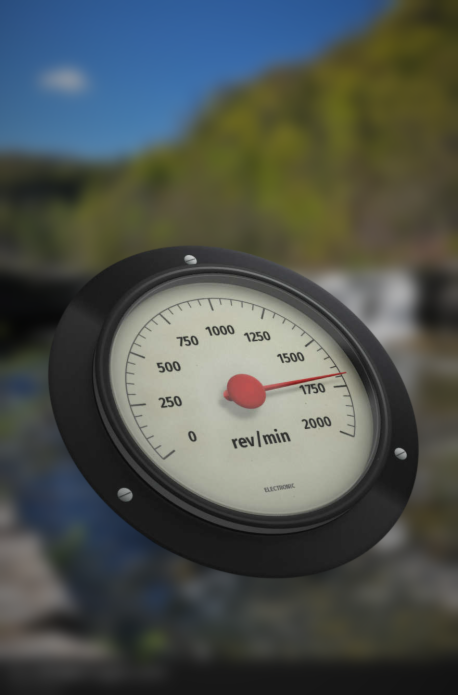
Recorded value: 1700; rpm
